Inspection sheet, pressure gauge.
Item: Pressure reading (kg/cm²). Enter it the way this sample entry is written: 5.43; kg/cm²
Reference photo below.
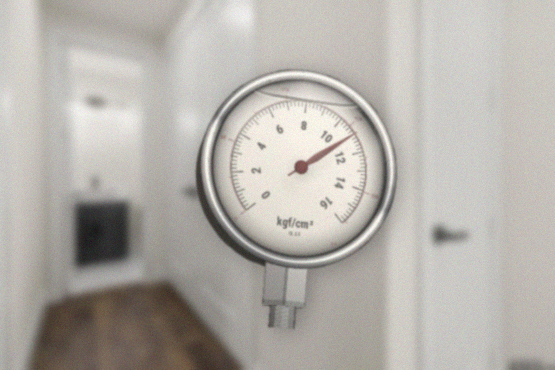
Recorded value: 11; kg/cm²
